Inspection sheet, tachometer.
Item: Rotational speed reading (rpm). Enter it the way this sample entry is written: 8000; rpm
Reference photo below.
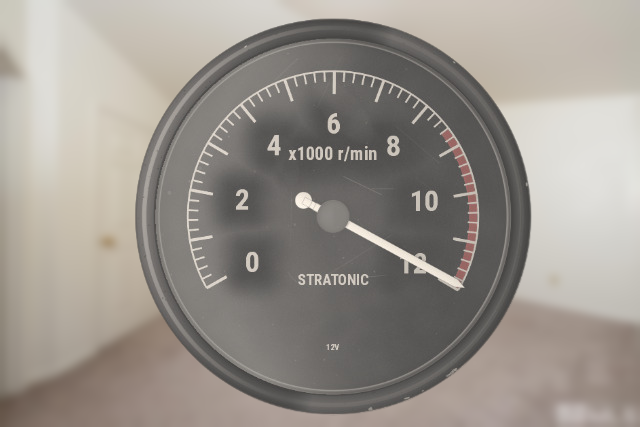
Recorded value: 11900; rpm
